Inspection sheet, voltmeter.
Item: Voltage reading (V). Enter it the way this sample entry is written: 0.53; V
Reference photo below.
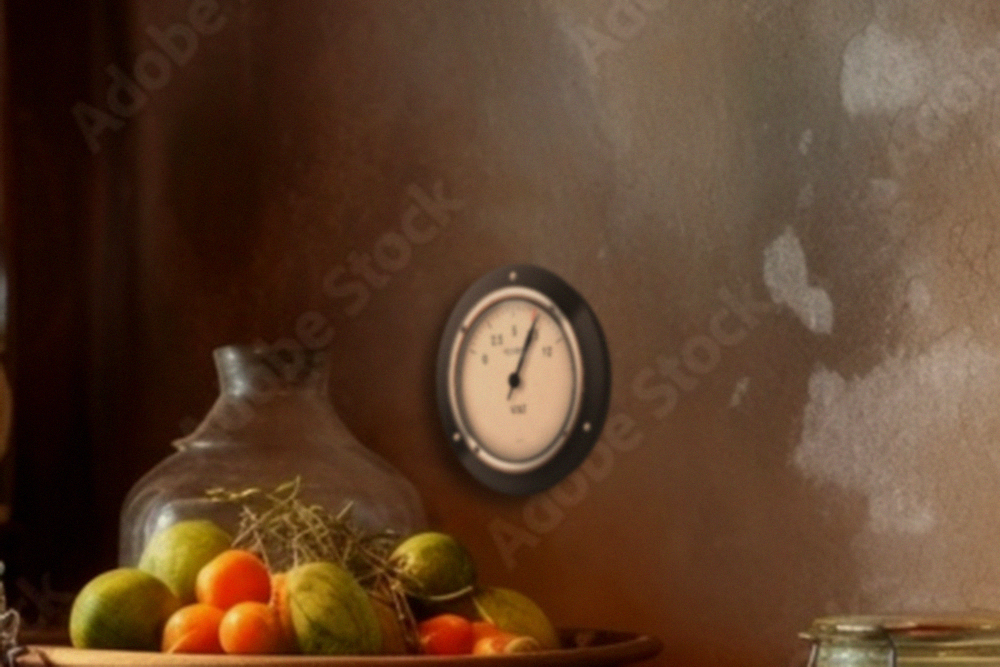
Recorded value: 7.5; V
